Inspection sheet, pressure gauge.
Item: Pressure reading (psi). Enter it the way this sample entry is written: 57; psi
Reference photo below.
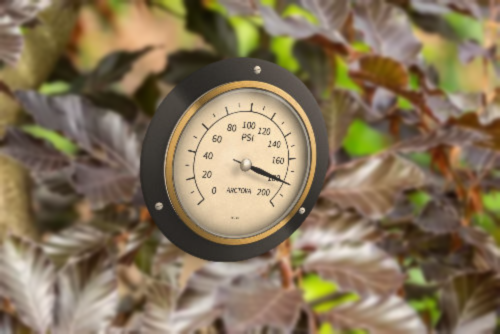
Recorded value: 180; psi
